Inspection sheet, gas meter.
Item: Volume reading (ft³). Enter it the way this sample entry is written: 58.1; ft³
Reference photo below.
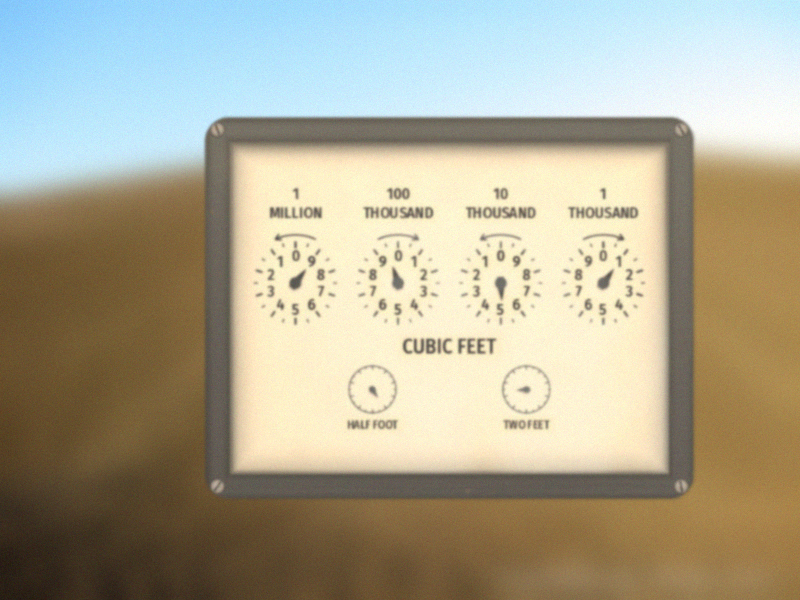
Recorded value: 895100; ft³
